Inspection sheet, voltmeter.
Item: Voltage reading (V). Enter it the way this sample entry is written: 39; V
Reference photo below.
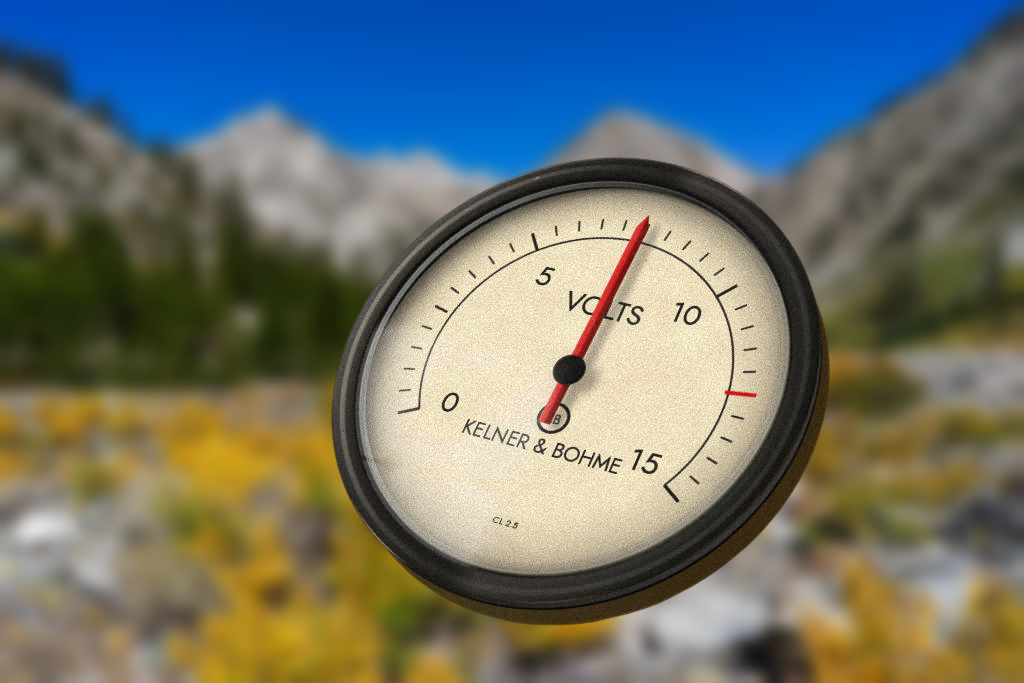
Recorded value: 7.5; V
